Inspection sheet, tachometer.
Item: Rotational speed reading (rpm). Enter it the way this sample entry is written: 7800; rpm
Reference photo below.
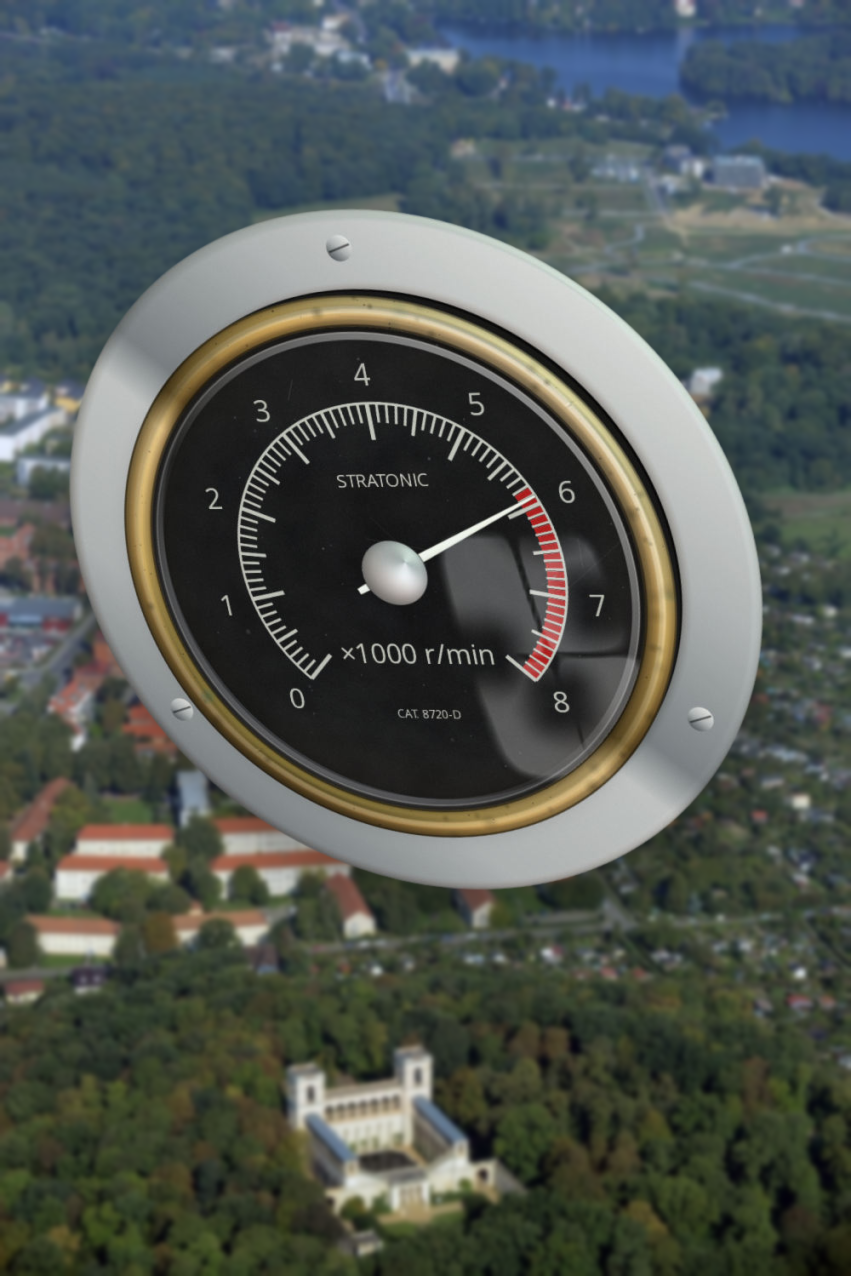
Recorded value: 5900; rpm
